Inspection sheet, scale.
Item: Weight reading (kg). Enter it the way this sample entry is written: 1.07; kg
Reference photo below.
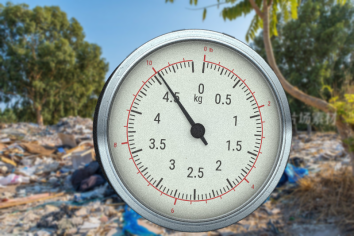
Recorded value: 4.55; kg
